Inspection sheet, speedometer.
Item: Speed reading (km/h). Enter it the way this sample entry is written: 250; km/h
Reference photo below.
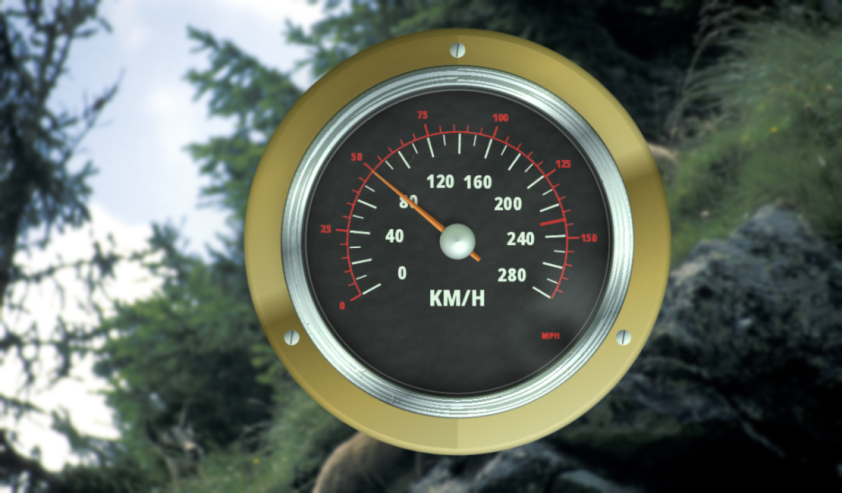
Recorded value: 80; km/h
